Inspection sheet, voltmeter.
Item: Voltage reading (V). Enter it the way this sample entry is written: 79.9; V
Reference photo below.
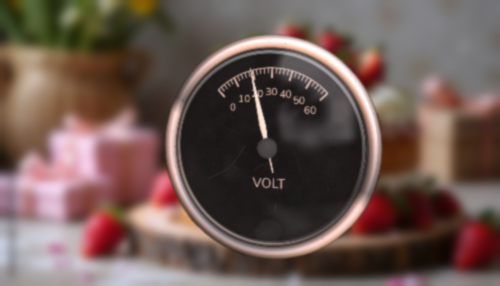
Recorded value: 20; V
